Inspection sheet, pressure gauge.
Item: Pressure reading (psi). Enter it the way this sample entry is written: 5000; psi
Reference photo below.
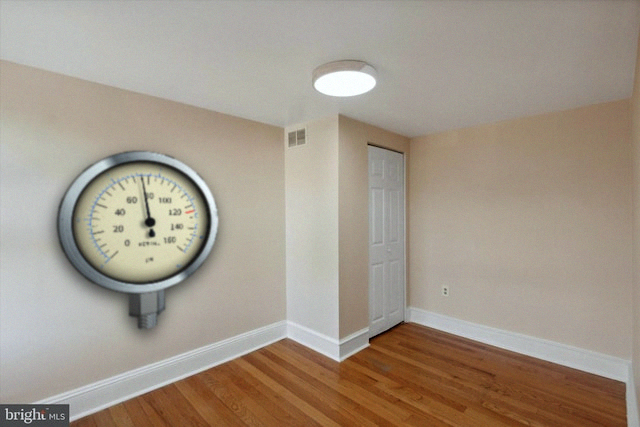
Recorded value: 75; psi
